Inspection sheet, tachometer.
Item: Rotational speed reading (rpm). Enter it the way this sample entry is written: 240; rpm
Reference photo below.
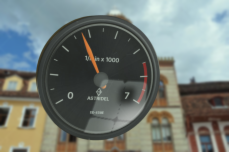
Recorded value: 2750; rpm
